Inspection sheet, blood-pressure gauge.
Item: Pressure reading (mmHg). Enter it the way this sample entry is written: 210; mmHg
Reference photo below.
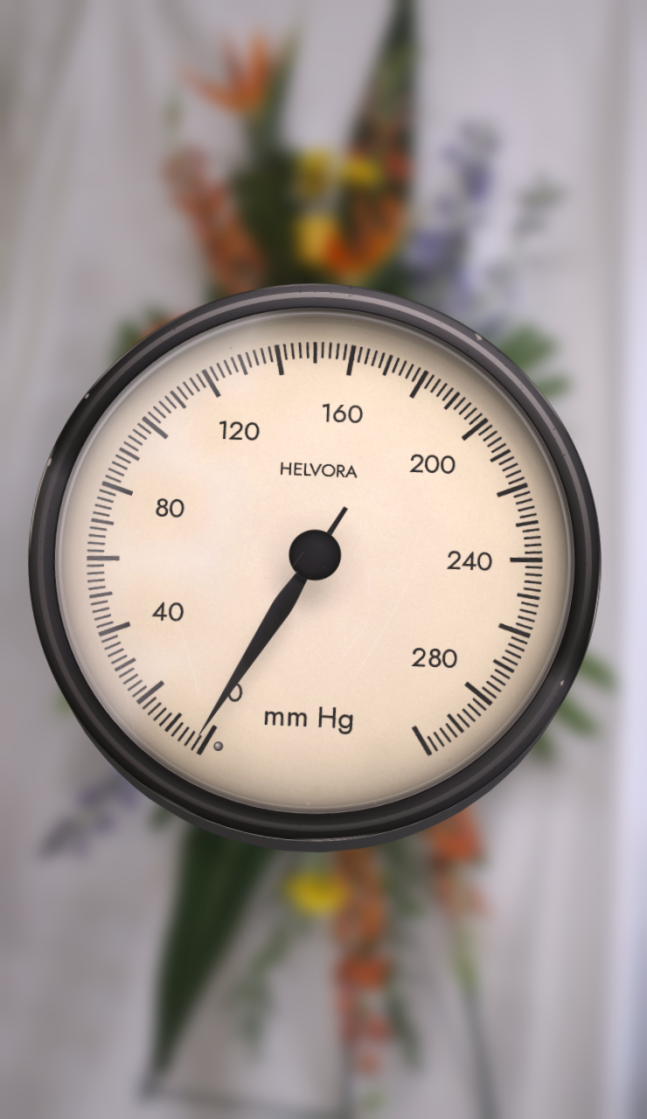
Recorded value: 2; mmHg
